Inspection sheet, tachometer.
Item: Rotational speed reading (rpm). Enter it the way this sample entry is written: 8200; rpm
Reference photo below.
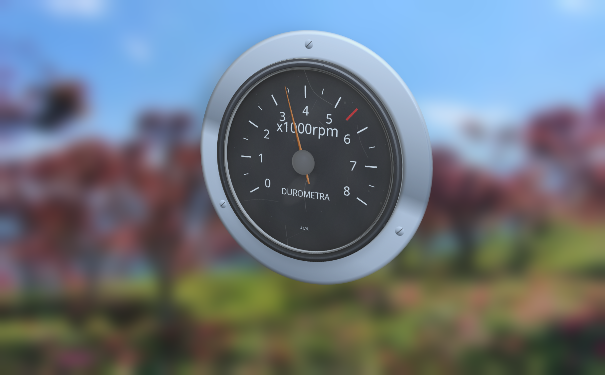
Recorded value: 3500; rpm
